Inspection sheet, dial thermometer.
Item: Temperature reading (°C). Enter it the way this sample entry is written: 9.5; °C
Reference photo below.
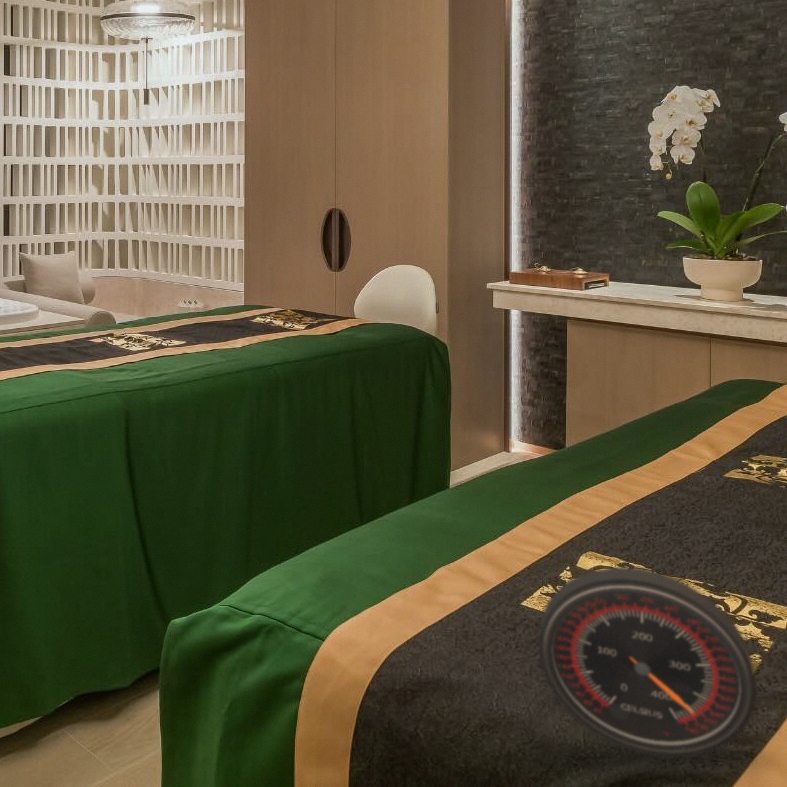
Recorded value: 375; °C
